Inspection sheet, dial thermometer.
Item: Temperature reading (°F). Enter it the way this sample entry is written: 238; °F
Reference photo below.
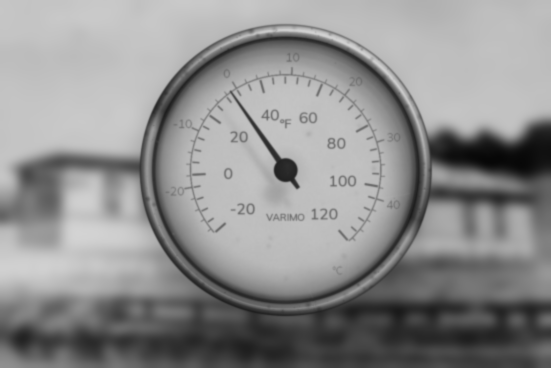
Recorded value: 30; °F
